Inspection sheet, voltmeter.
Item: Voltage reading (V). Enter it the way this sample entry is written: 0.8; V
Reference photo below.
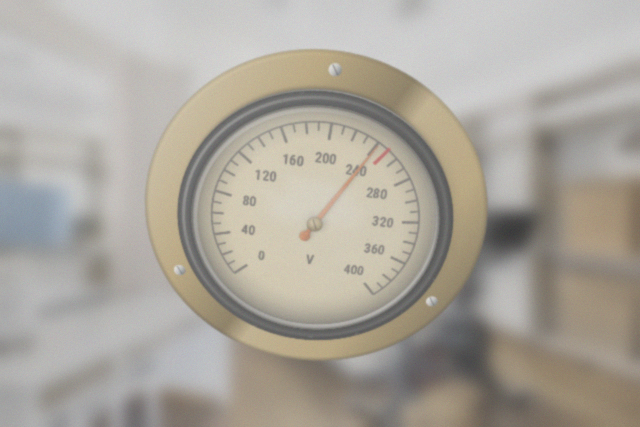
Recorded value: 240; V
